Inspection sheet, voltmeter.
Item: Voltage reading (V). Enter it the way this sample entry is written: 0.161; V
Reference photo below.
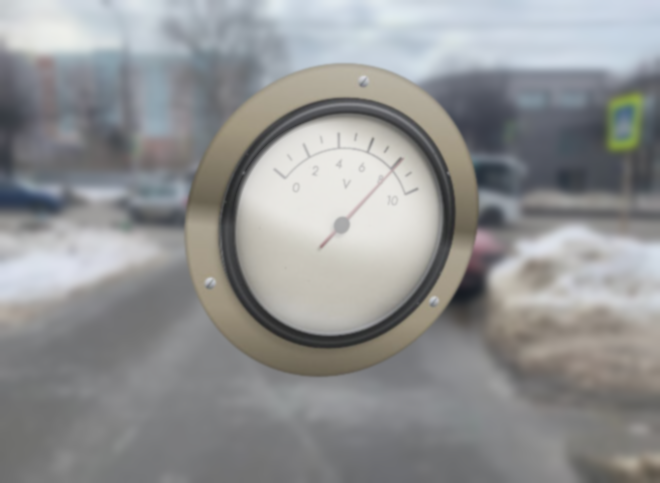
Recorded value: 8; V
